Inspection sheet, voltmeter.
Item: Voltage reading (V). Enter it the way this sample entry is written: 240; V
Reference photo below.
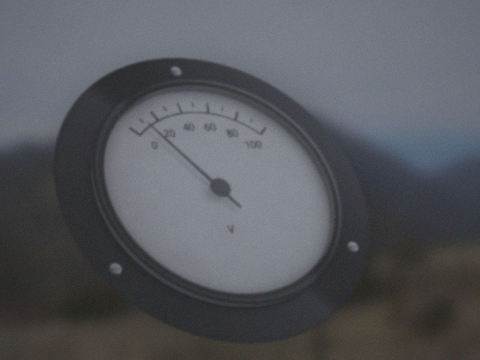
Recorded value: 10; V
